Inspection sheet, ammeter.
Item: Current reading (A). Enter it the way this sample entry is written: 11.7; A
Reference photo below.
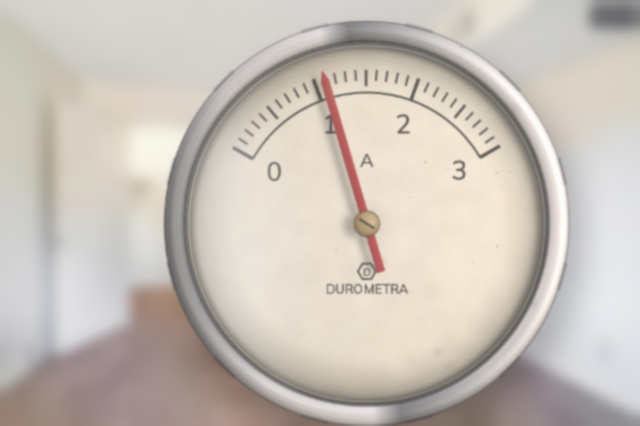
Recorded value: 1.1; A
